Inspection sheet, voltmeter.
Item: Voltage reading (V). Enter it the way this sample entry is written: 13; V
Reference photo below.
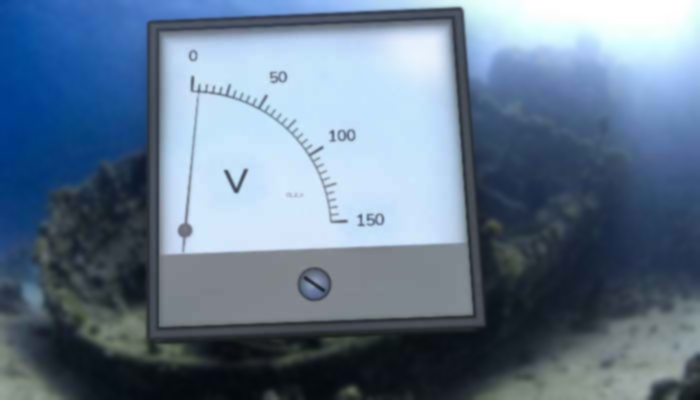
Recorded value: 5; V
